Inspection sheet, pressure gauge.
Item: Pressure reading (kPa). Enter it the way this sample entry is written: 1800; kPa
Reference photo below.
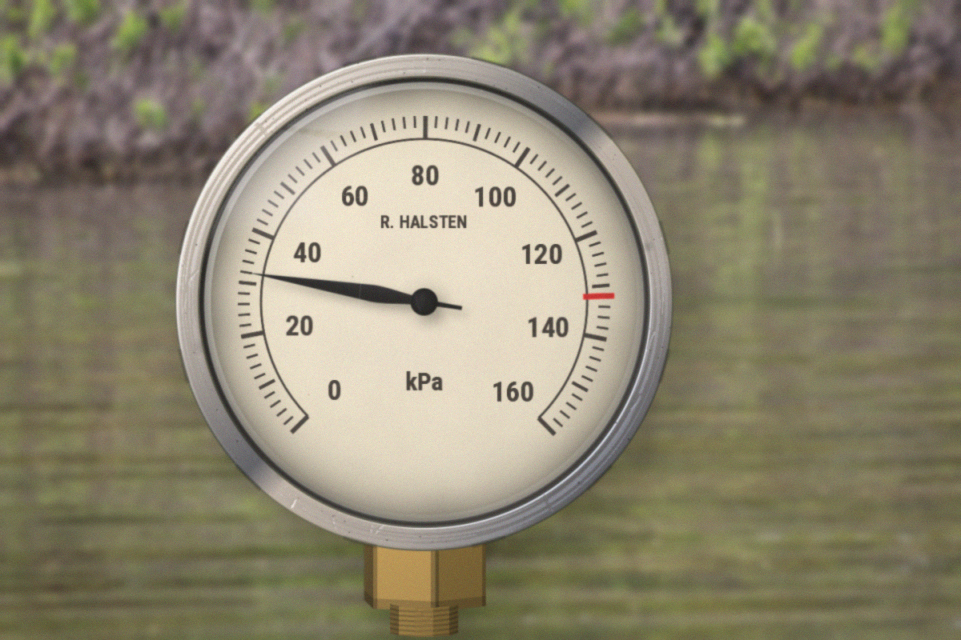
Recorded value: 32; kPa
